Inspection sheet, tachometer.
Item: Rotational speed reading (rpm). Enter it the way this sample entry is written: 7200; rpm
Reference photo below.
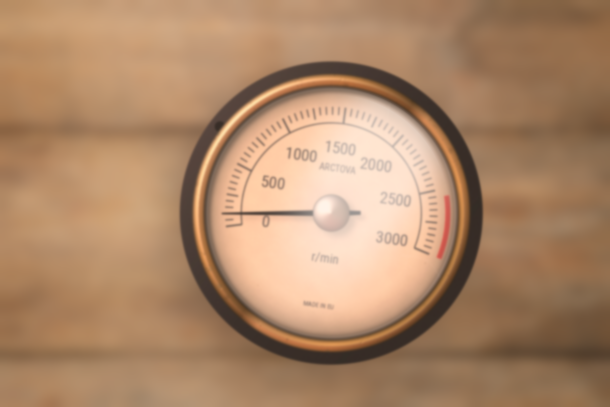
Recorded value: 100; rpm
